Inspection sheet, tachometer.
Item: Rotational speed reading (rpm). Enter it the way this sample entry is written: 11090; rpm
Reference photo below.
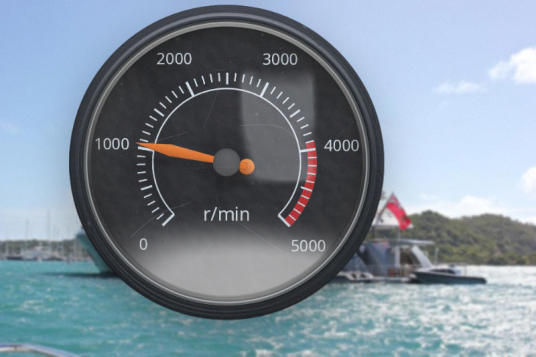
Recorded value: 1050; rpm
